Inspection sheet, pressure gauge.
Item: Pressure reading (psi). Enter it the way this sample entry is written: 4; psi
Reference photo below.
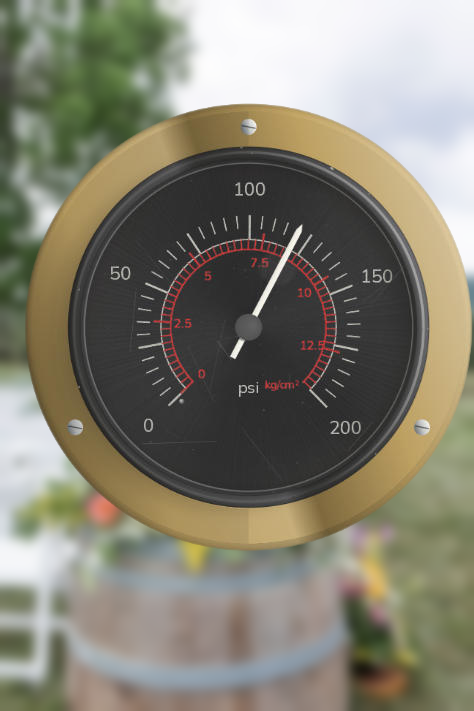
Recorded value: 120; psi
